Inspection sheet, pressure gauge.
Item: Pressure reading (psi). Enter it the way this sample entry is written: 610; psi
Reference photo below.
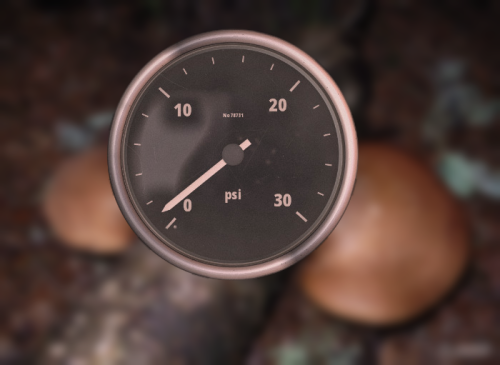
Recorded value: 1; psi
